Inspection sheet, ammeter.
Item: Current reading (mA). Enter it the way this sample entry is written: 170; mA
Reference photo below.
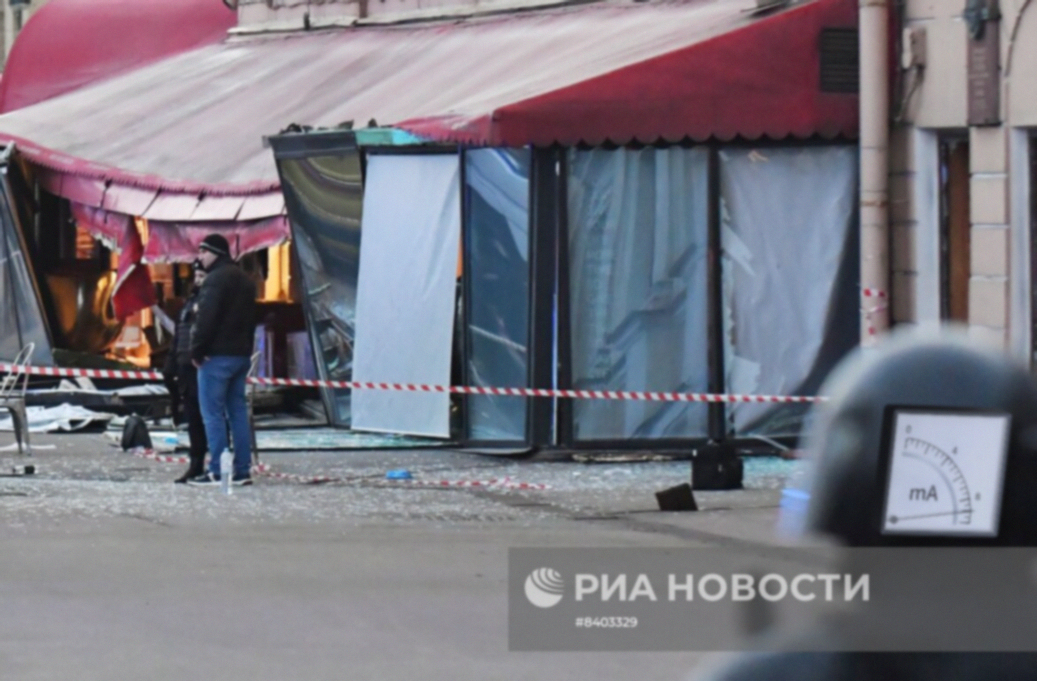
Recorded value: 9; mA
